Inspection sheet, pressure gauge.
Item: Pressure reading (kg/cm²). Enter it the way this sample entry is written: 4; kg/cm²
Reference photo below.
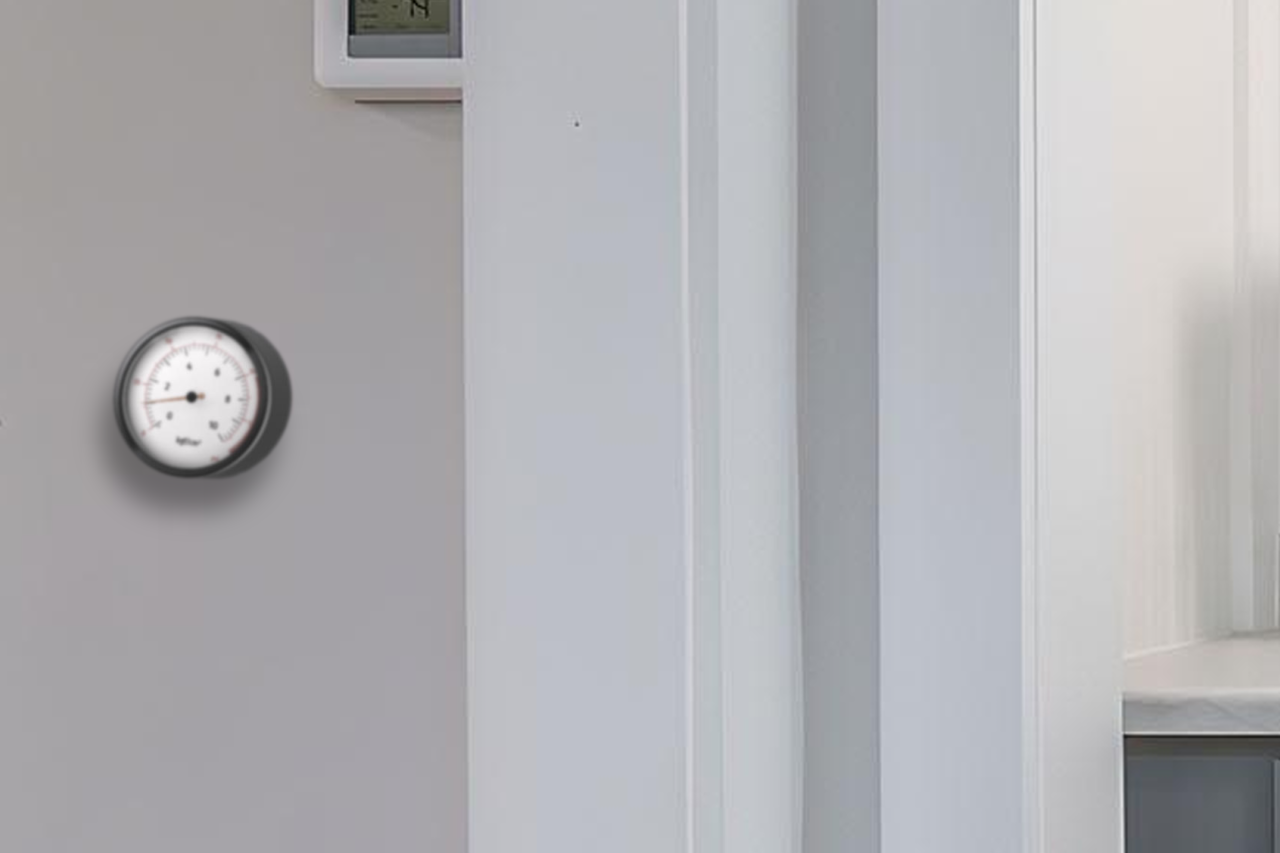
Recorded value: 1; kg/cm²
